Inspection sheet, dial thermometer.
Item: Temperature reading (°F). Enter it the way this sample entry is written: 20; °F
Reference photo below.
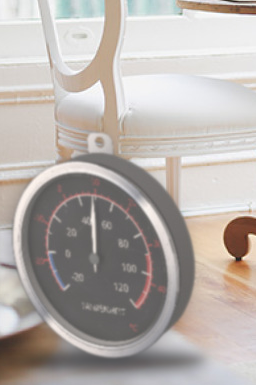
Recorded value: 50; °F
